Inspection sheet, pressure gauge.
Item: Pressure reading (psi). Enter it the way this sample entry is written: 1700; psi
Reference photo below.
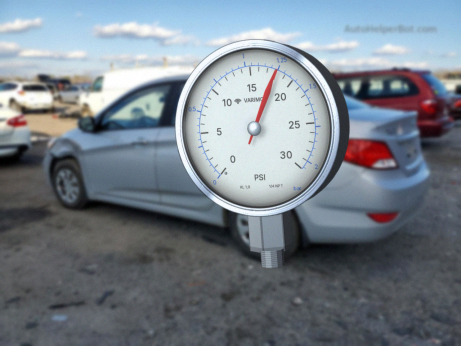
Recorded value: 18; psi
